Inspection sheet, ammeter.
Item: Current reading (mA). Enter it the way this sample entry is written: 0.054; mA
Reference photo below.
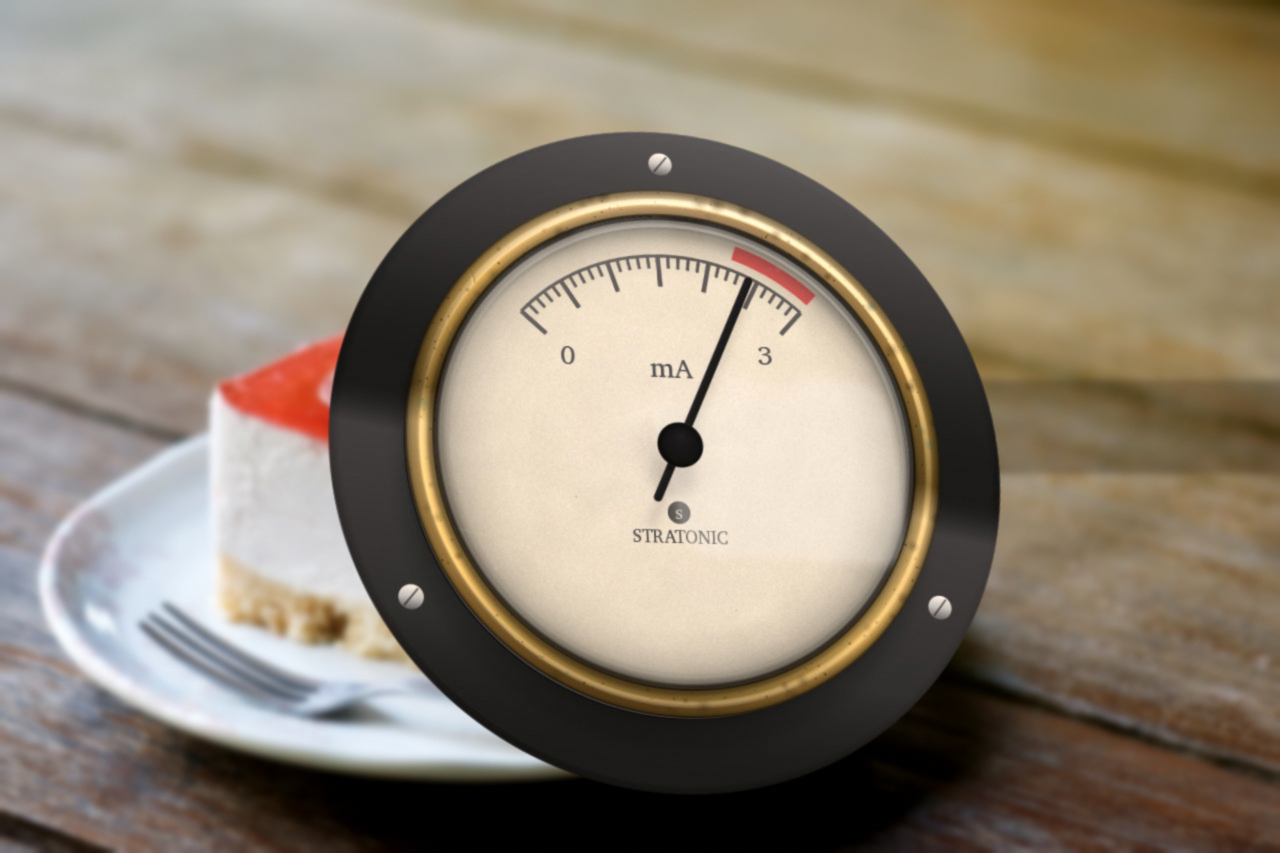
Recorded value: 2.4; mA
